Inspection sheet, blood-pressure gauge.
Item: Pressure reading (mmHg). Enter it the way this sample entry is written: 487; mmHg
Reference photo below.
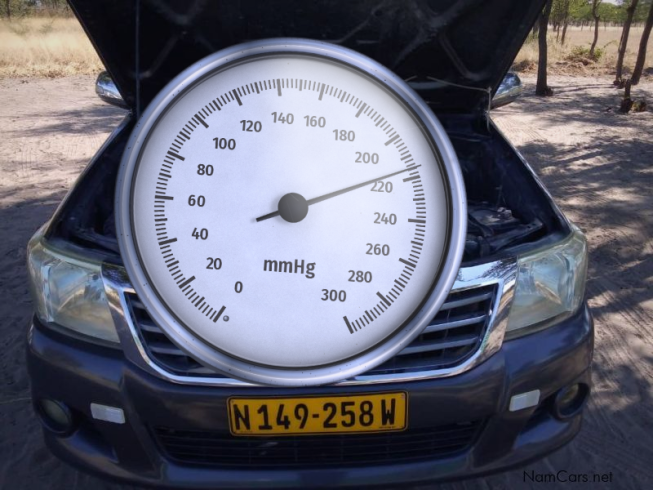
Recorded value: 216; mmHg
